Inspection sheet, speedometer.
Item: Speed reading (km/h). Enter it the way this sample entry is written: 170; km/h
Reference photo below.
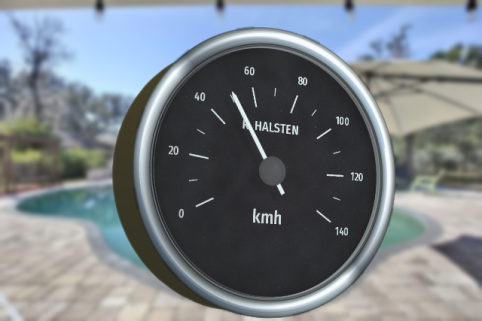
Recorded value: 50; km/h
